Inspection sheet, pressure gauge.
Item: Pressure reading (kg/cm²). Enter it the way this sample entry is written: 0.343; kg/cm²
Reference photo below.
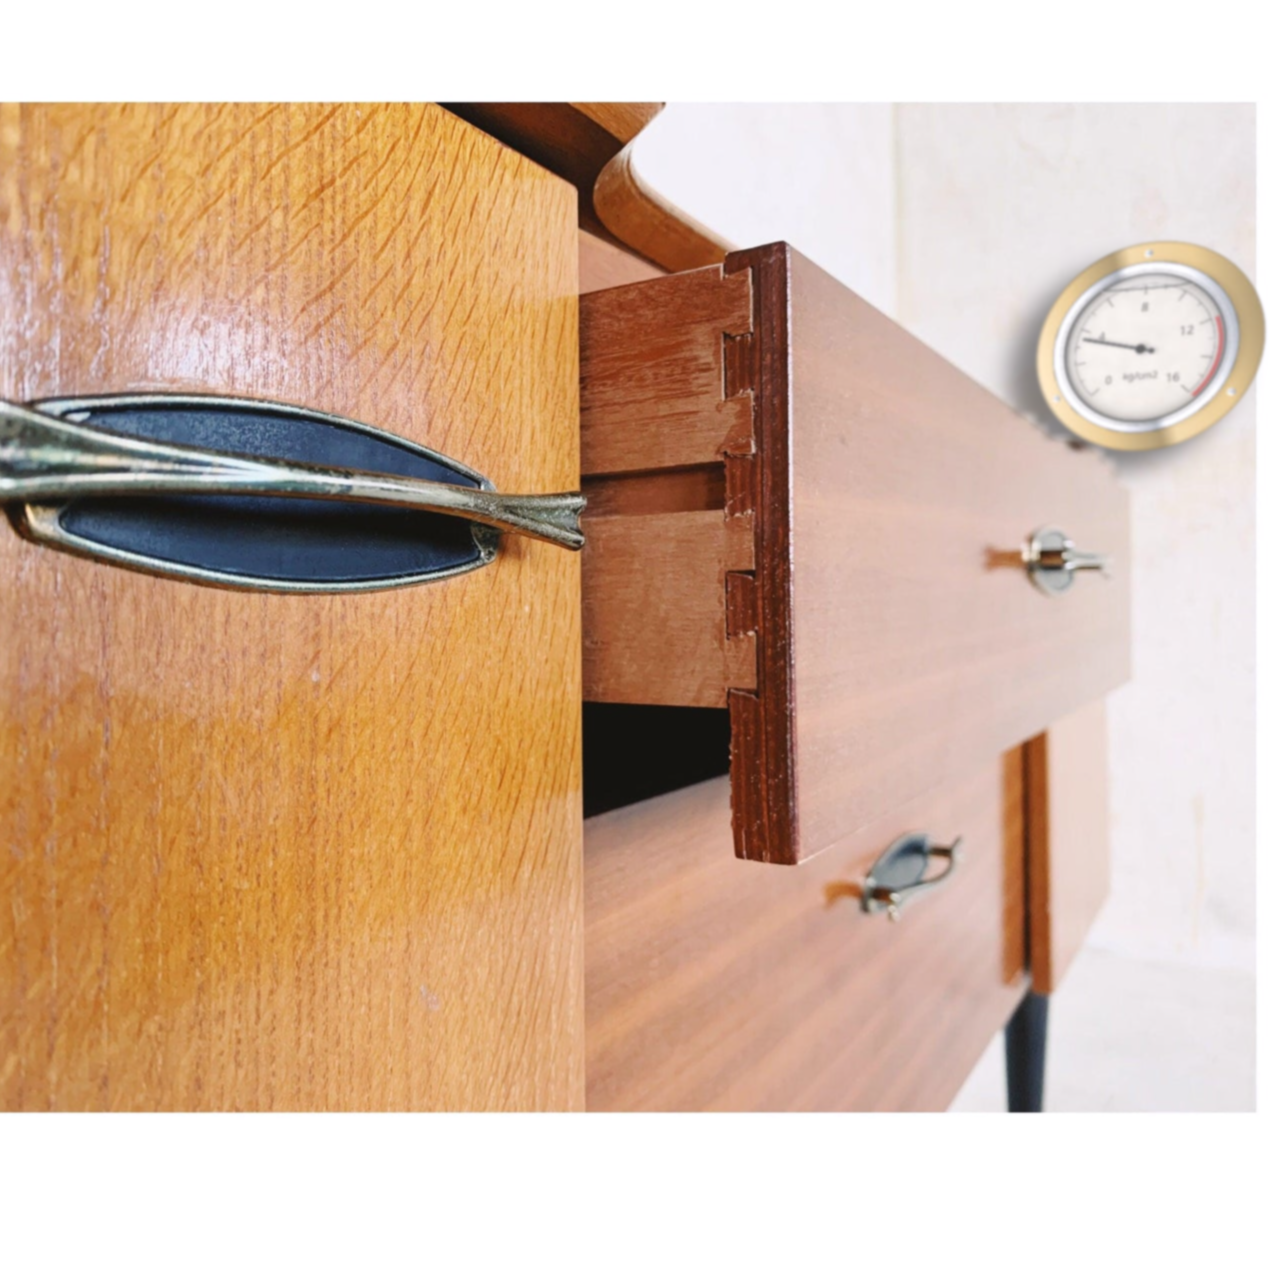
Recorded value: 3.5; kg/cm²
